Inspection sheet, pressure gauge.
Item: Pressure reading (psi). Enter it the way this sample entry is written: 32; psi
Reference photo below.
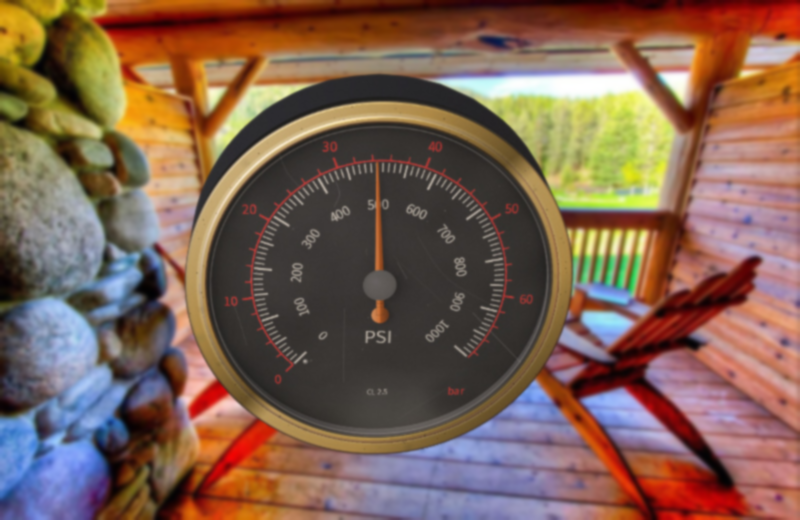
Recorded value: 500; psi
